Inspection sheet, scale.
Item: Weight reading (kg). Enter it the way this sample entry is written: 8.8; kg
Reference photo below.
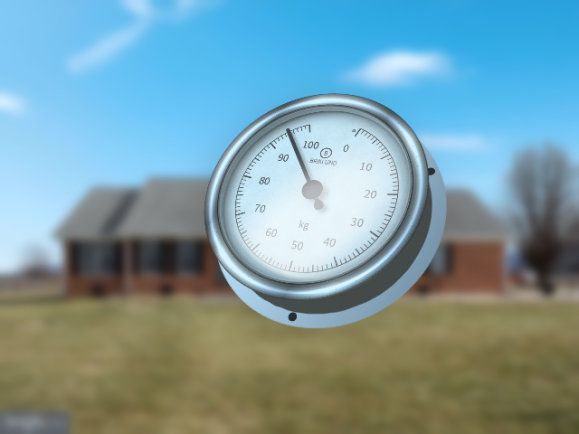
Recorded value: 95; kg
